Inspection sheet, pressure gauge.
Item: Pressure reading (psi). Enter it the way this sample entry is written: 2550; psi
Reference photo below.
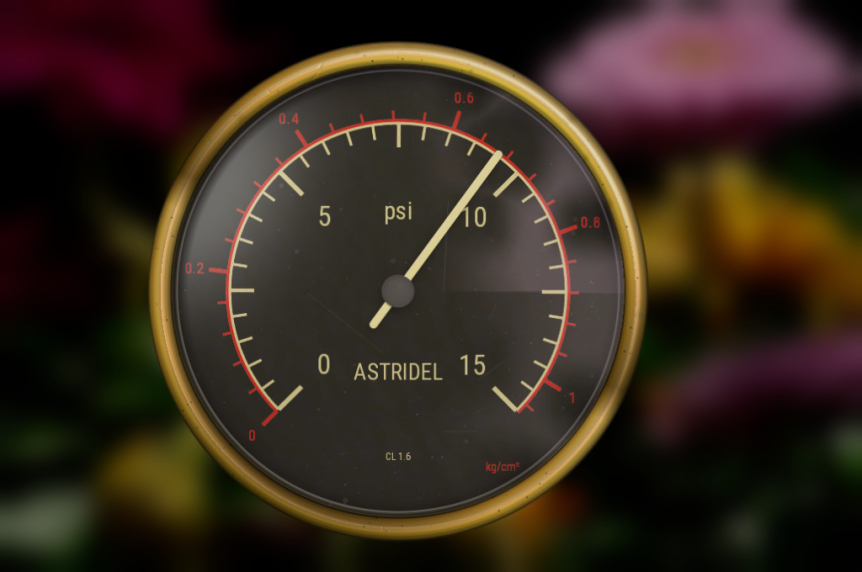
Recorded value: 9.5; psi
